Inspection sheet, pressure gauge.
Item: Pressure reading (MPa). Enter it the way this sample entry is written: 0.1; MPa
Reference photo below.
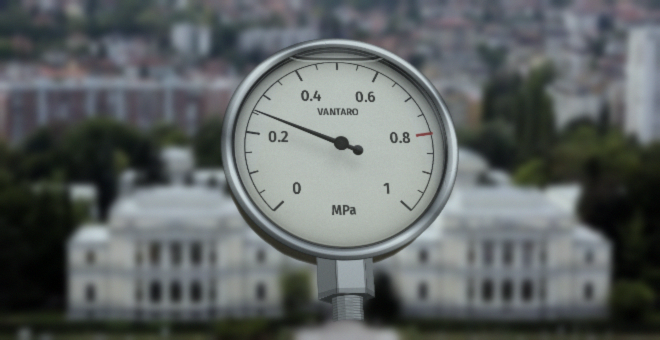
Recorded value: 0.25; MPa
